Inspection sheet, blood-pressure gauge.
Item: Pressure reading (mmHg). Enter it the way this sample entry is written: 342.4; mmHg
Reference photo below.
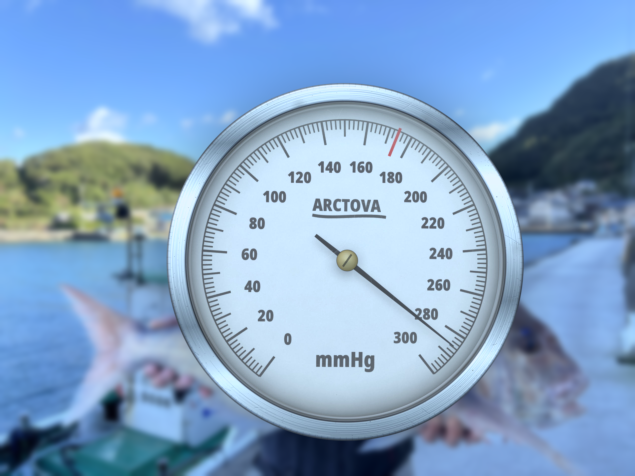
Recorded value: 286; mmHg
